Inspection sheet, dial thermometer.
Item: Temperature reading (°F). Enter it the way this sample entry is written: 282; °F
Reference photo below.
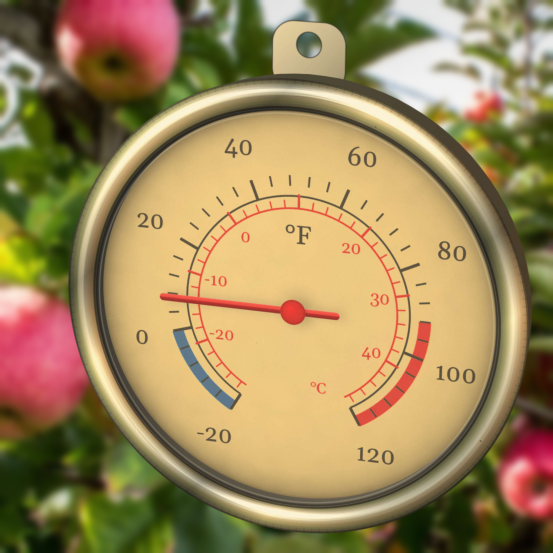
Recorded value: 8; °F
